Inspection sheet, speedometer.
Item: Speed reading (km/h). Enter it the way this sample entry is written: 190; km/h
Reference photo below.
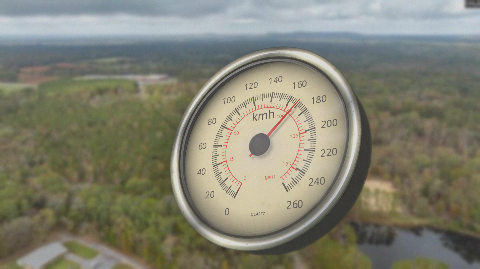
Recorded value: 170; km/h
